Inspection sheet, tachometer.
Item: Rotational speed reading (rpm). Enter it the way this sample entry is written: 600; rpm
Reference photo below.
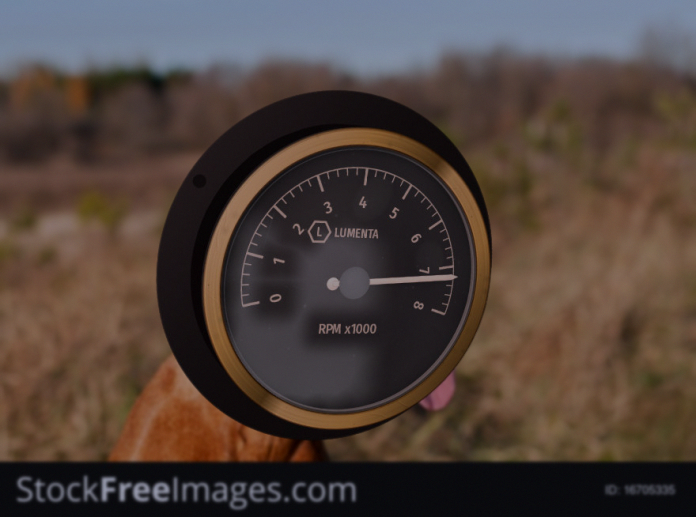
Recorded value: 7200; rpm
